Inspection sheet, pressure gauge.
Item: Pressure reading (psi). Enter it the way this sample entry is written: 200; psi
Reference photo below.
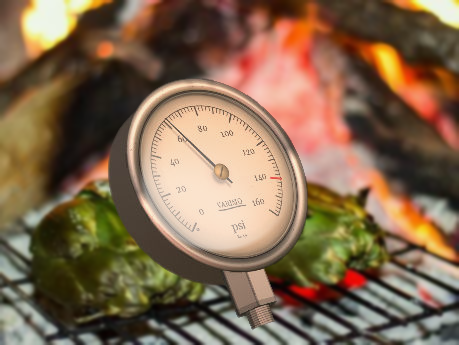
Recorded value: 60; psi
